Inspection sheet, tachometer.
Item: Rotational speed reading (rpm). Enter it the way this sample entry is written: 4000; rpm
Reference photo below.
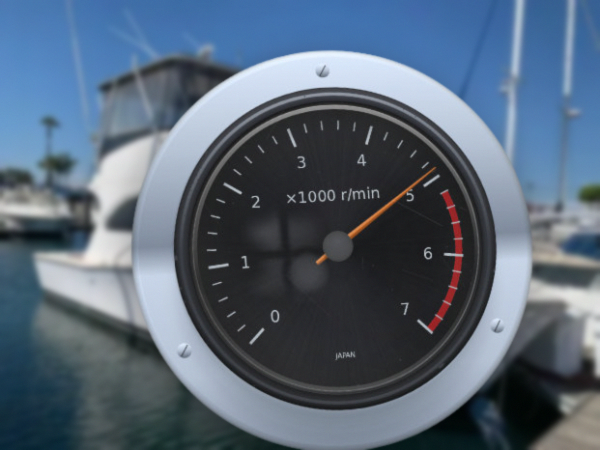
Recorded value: 4900; rpm
